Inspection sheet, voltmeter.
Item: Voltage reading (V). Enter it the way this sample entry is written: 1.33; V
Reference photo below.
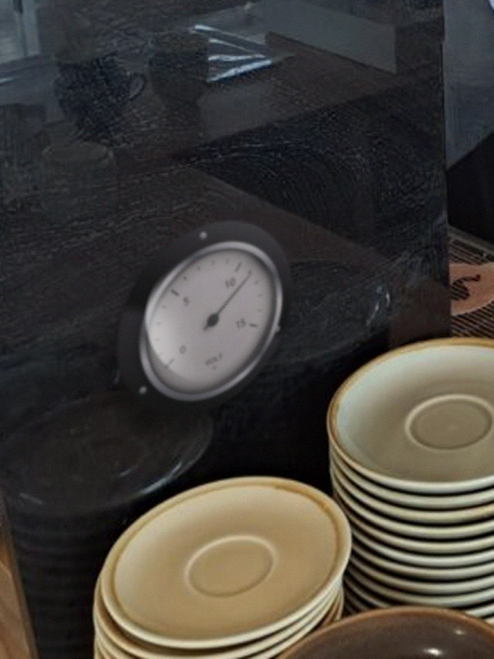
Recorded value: 11; V
